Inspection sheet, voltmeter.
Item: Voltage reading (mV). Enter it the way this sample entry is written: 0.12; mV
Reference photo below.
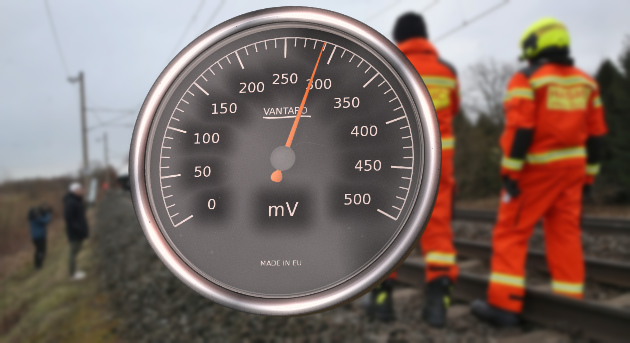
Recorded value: 290; mV
